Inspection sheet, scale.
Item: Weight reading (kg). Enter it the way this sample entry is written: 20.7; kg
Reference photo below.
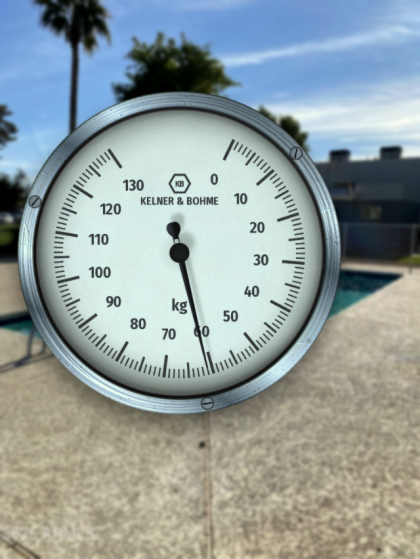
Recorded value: 61; kg
